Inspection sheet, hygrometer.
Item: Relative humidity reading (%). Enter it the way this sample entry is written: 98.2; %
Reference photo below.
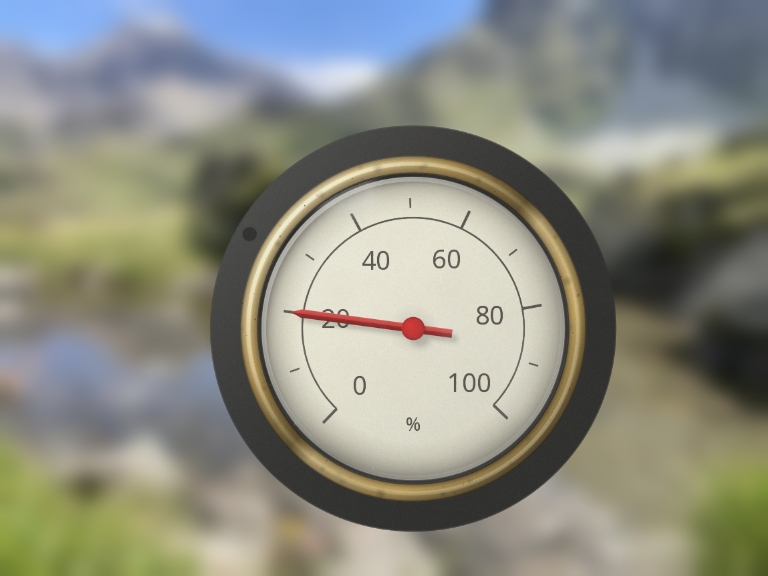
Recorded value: 20; %
